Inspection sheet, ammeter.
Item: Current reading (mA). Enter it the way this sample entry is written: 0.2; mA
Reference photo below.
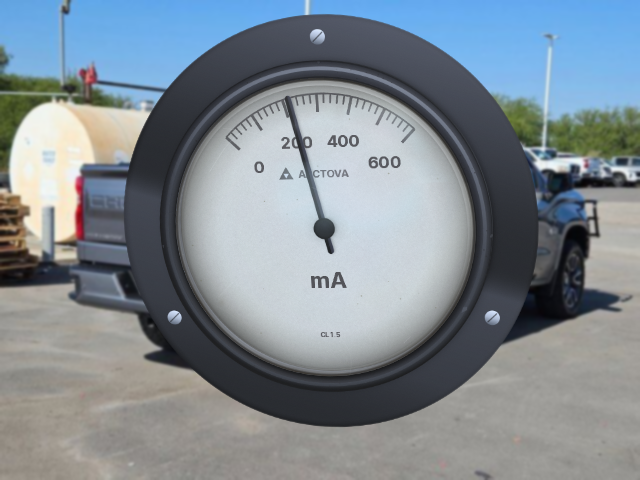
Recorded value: 220; mA
